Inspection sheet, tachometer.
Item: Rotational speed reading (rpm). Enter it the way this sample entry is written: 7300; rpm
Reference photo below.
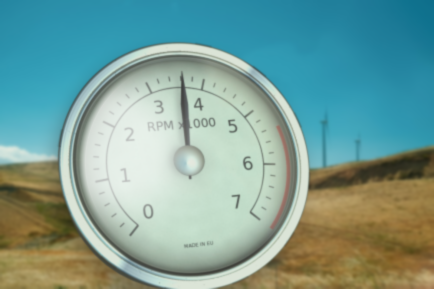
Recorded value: 3600; rpm
